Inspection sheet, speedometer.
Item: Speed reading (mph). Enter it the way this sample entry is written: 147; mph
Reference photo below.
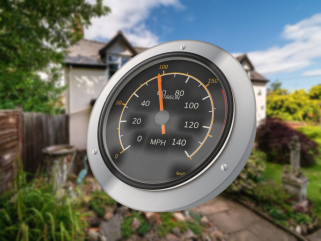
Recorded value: 60; mph
